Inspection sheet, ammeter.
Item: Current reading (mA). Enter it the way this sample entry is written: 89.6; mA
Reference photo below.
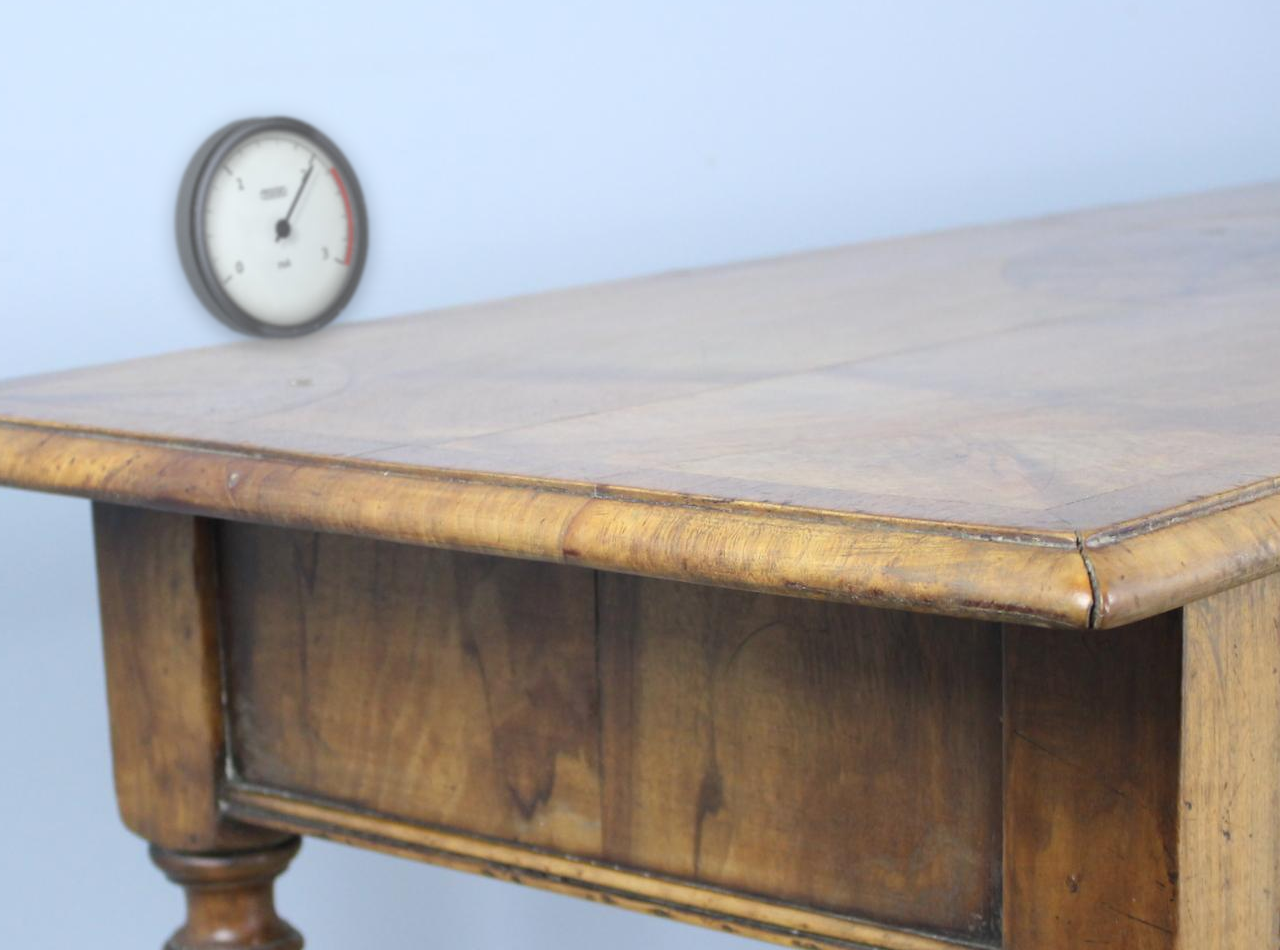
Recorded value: 2; mA
